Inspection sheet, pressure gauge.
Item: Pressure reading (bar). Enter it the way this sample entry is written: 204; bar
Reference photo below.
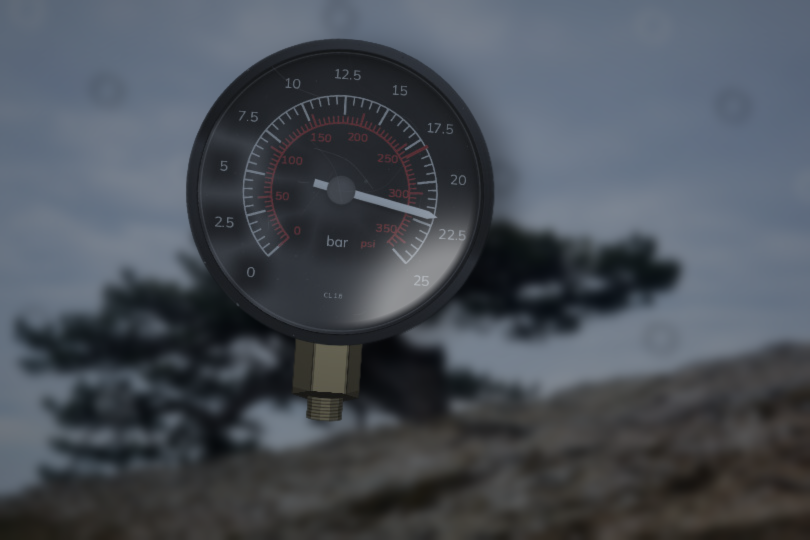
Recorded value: 22; bar
